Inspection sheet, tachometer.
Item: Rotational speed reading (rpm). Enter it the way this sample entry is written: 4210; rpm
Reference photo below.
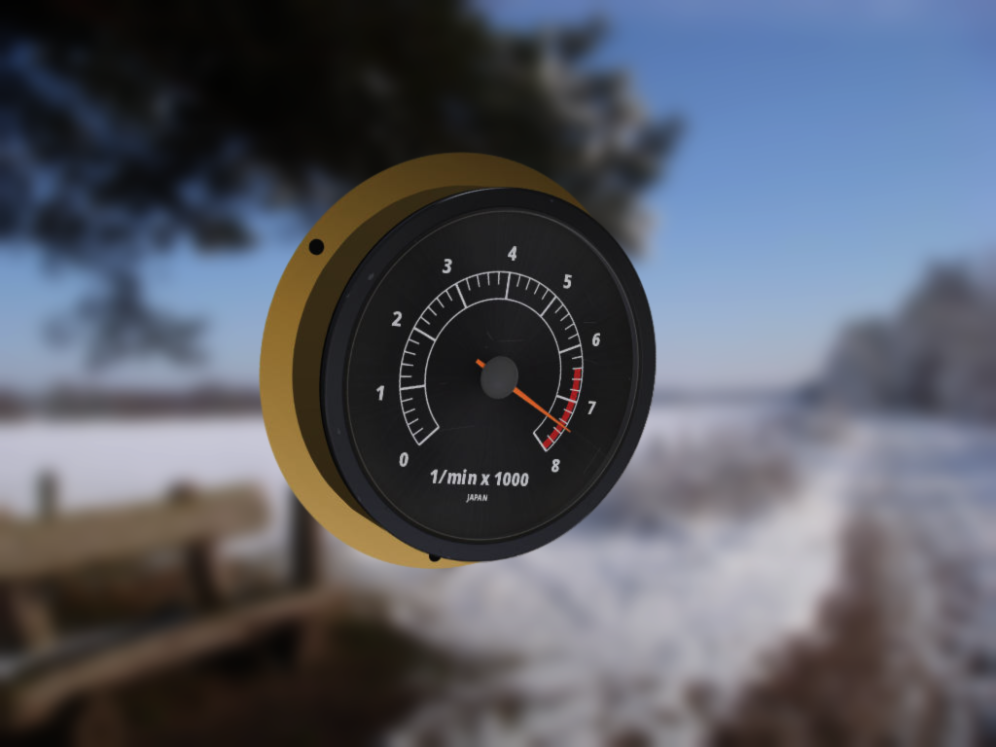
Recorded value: 7500; rpm
